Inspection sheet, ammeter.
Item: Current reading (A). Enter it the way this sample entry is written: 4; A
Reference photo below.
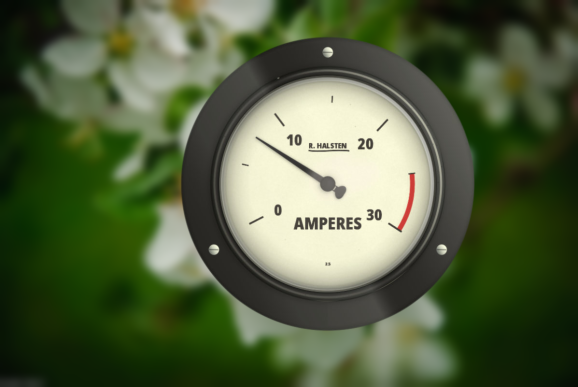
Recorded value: 7.5; A
